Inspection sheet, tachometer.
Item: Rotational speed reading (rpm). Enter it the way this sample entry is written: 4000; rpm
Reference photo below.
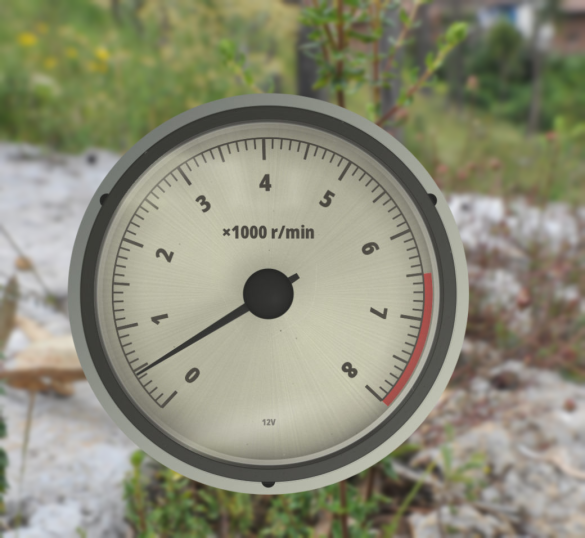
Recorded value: 450; rpm
